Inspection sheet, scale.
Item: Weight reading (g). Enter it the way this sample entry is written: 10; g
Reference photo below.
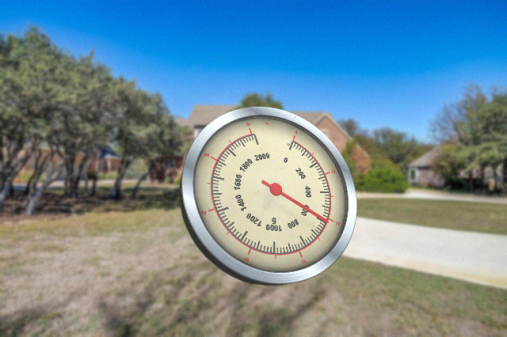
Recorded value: 600; g
